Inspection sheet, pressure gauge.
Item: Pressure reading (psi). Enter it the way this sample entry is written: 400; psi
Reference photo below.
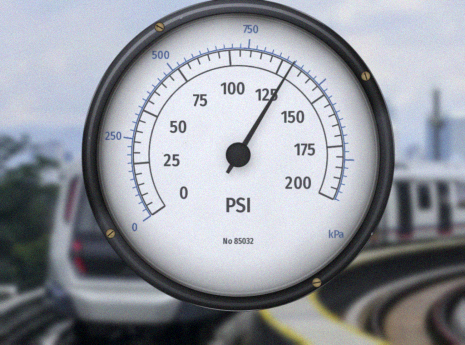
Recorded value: 130; psi
